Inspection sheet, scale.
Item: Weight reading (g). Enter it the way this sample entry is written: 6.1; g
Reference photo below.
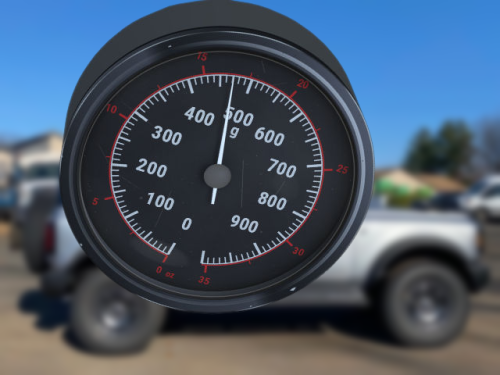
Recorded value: 470; g
